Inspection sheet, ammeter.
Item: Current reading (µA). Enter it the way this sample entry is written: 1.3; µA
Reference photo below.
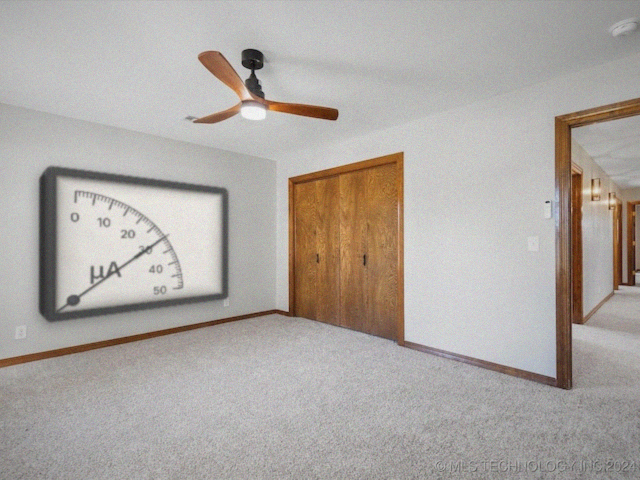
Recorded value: 30; µA
